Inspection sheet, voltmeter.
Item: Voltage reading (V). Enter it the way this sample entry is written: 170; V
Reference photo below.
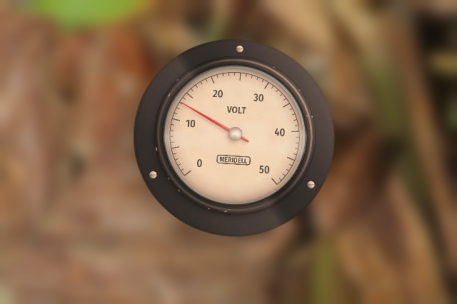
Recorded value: 13; V
